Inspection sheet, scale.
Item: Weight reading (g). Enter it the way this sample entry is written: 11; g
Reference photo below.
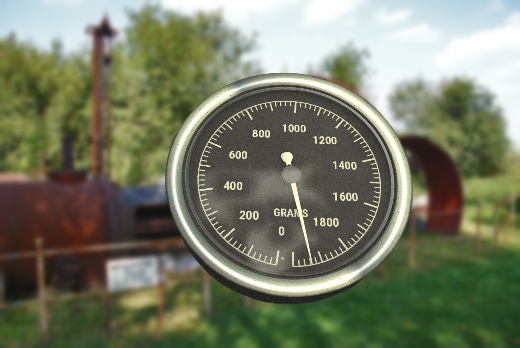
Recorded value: 1940; g
